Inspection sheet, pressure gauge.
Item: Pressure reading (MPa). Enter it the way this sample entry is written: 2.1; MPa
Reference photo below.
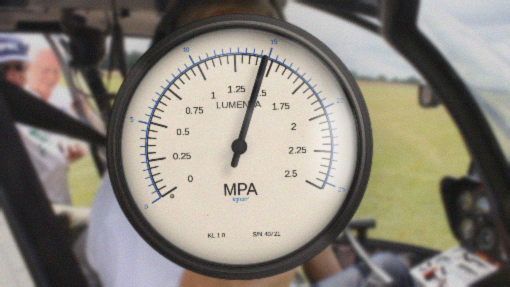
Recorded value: 1.45; MPa
